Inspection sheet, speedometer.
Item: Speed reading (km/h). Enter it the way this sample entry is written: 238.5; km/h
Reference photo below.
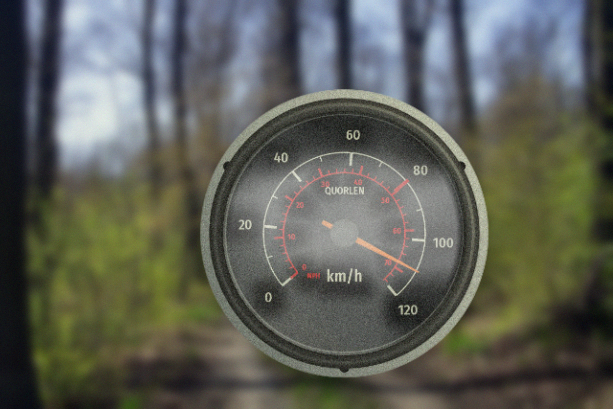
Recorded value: 110; km/h
